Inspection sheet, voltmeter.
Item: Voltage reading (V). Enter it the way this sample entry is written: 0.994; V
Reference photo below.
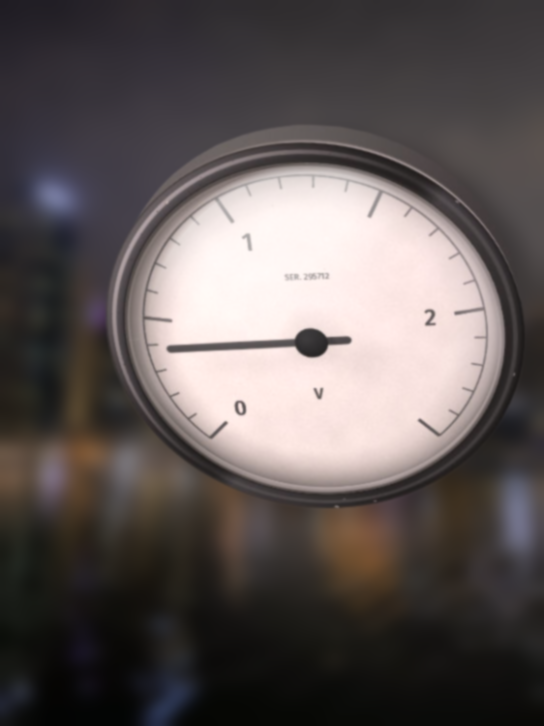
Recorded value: 0.4; V
